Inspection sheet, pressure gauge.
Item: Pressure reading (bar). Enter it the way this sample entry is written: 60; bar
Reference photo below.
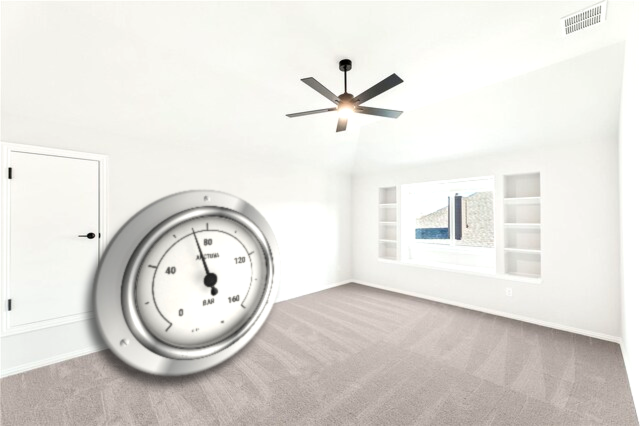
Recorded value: 70; bar
